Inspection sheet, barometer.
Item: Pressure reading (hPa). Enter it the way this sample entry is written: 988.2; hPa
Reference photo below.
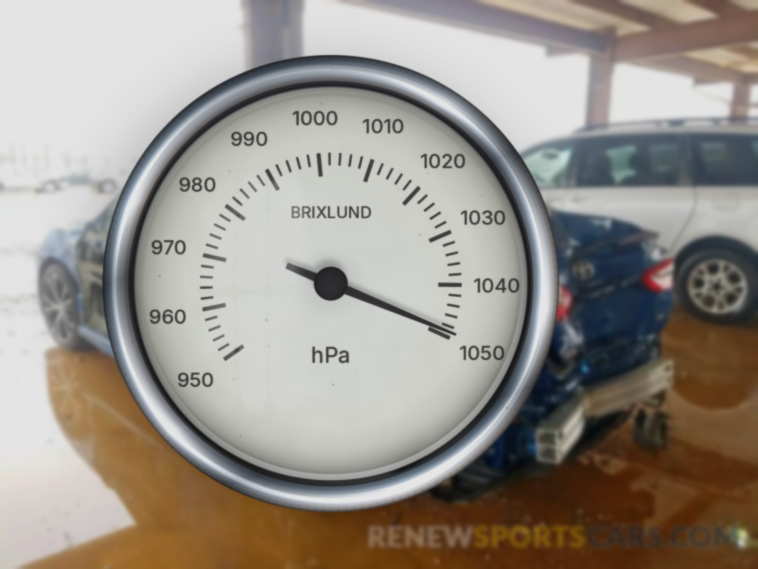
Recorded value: 1049; hPa
